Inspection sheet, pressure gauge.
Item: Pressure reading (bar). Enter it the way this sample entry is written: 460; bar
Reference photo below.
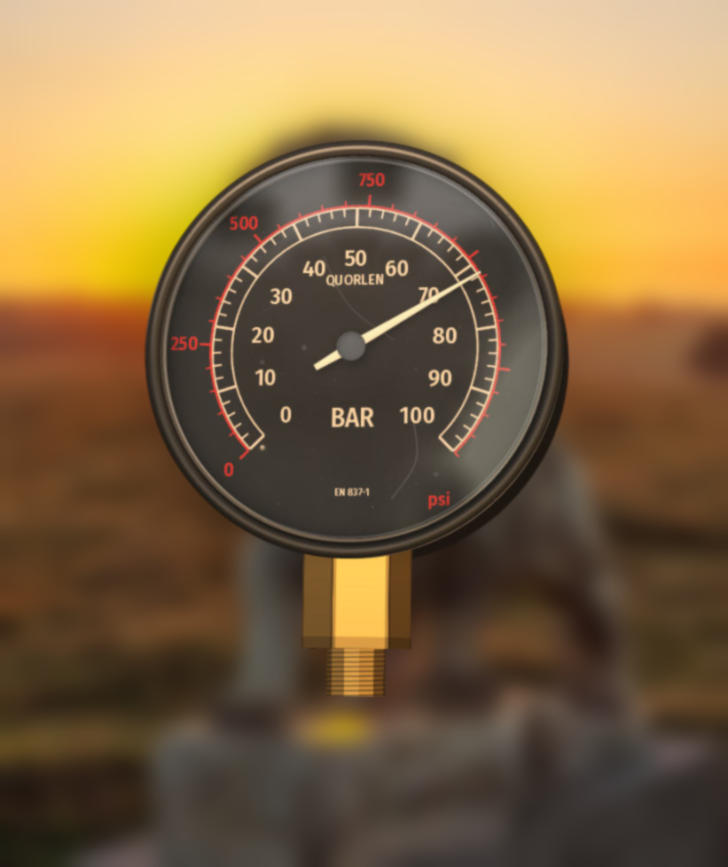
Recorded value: 72; bar
